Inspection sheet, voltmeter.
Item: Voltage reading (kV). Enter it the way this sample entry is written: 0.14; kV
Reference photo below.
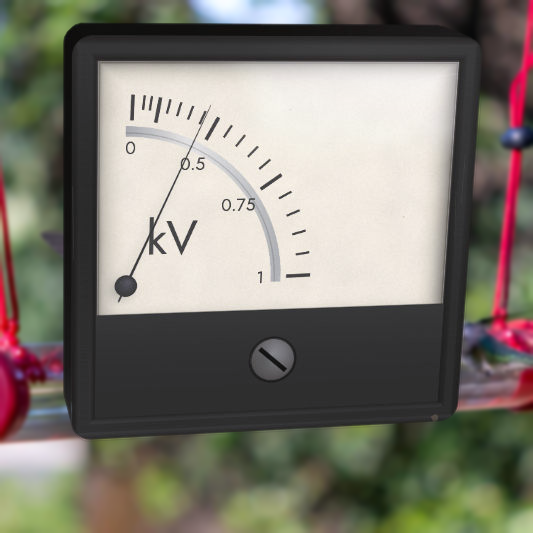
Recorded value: 0.45; kV
